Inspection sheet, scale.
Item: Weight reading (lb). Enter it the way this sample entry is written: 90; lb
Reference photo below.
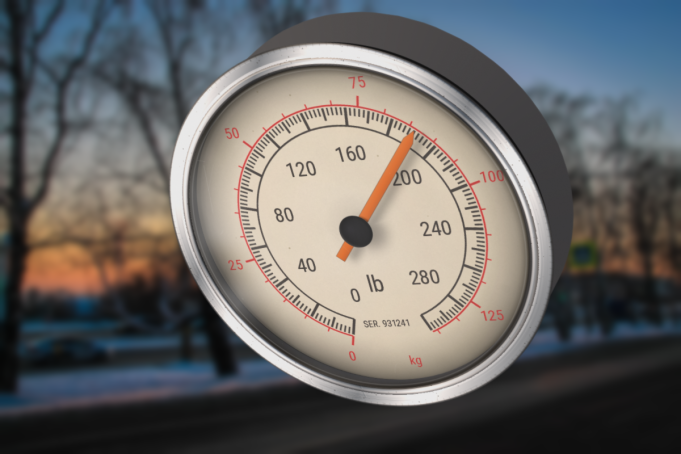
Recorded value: 190; lb
